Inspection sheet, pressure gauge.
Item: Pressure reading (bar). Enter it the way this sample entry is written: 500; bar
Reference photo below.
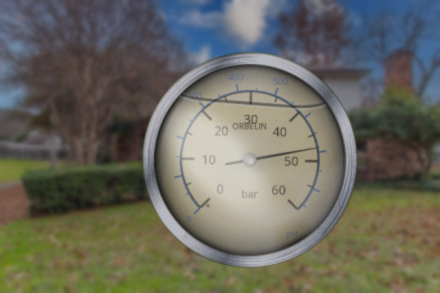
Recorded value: 47.5; bar
